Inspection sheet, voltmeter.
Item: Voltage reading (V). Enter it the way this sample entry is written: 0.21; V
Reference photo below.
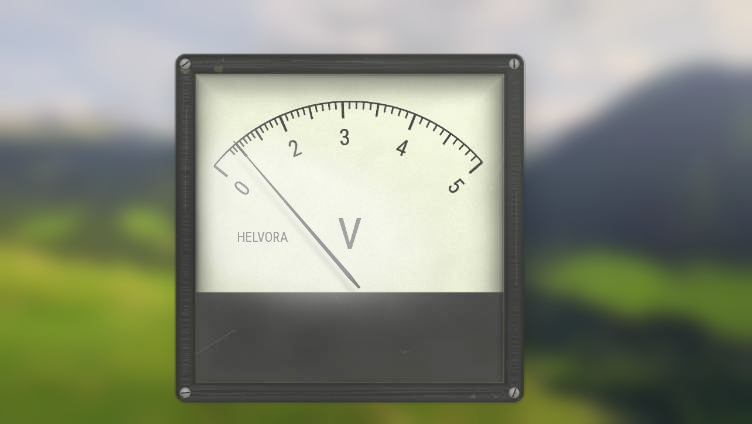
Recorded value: 1; V
